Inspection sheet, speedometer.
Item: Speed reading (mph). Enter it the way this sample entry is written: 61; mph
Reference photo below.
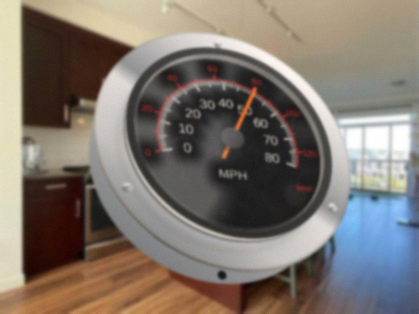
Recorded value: 50; mph
